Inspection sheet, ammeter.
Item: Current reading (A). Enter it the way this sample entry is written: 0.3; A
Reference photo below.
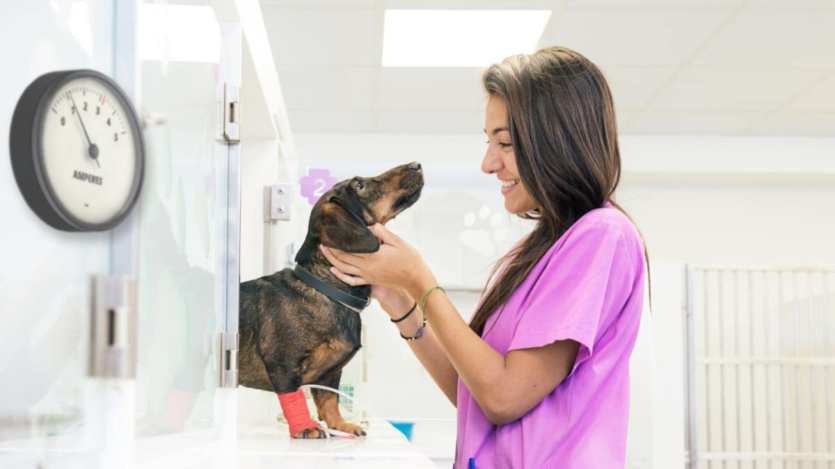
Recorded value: 1; A
